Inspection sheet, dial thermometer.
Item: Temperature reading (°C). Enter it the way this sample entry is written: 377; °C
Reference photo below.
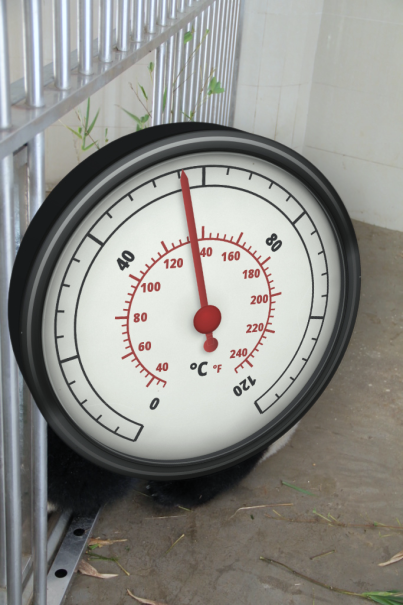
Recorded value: 56; °C
